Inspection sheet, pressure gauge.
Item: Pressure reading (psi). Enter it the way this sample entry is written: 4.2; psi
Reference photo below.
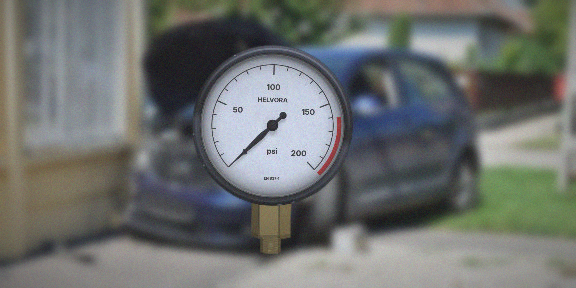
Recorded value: 0; psi
